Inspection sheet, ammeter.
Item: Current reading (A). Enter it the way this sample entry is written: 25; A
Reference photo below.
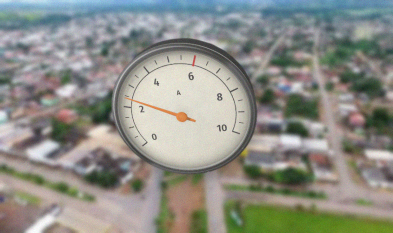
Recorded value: 2.5; A
